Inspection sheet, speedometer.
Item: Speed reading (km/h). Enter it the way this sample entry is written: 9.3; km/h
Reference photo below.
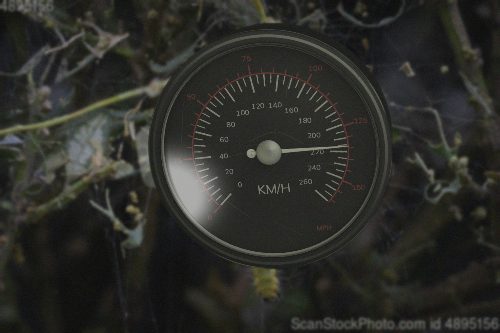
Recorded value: 215; km/h
